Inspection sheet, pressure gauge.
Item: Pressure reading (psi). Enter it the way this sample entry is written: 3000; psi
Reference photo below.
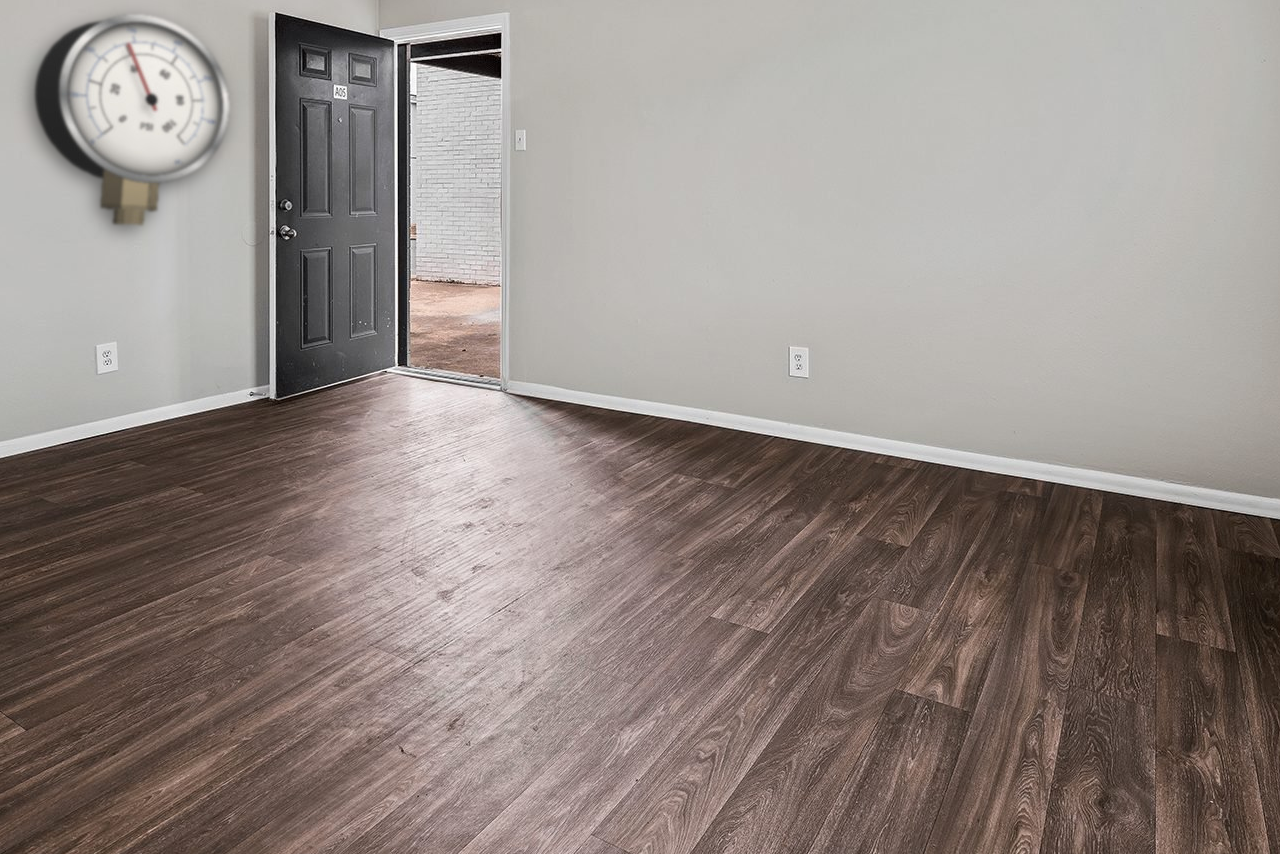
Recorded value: 40; psi
